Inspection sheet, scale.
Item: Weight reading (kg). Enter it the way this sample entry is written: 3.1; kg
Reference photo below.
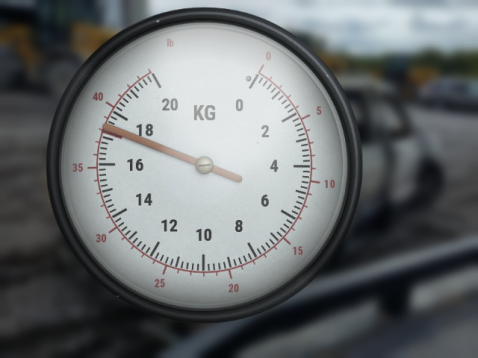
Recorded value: 17.4; kg
